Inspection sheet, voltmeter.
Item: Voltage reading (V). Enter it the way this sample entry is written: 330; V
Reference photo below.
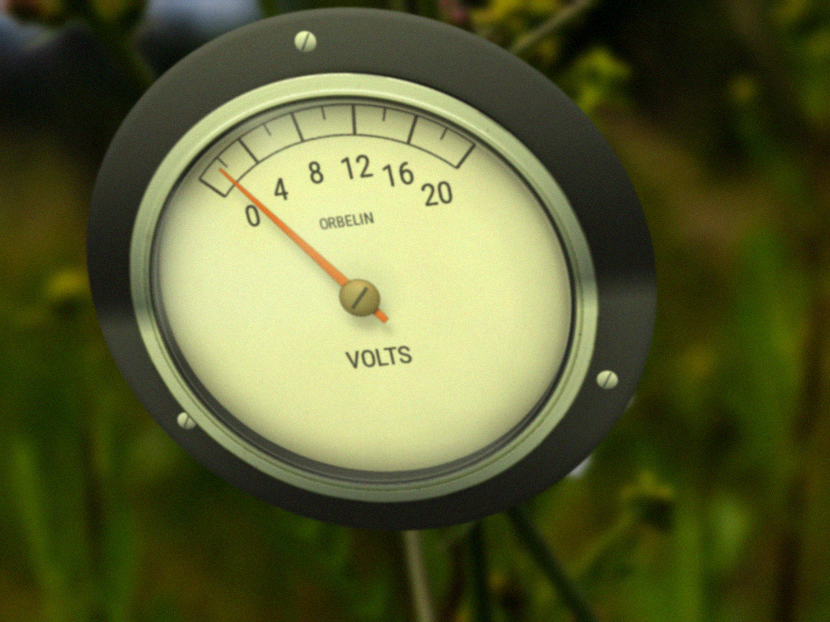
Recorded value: 2; V
